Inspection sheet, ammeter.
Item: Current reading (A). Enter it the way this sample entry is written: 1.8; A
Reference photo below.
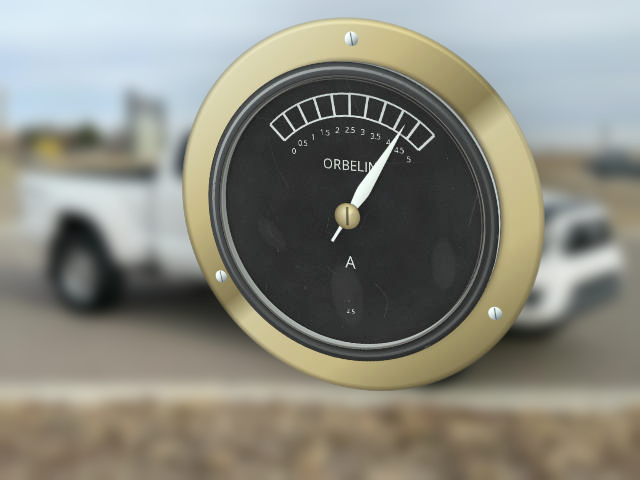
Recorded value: 4.25; A
